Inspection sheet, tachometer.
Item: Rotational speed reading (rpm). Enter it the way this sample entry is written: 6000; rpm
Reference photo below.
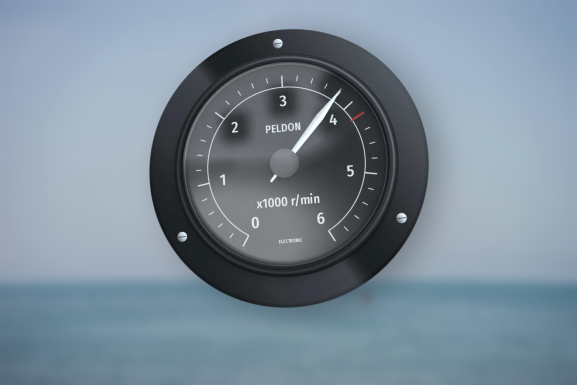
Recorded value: 3800; rpm
